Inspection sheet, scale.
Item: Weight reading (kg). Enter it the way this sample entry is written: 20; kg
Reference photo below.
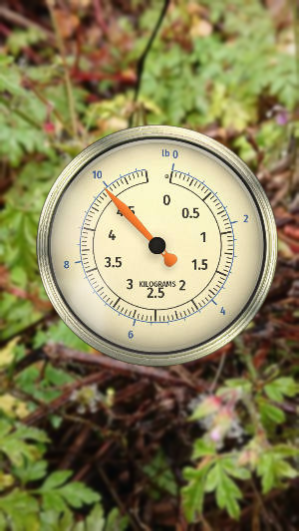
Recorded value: 4.5; kg
